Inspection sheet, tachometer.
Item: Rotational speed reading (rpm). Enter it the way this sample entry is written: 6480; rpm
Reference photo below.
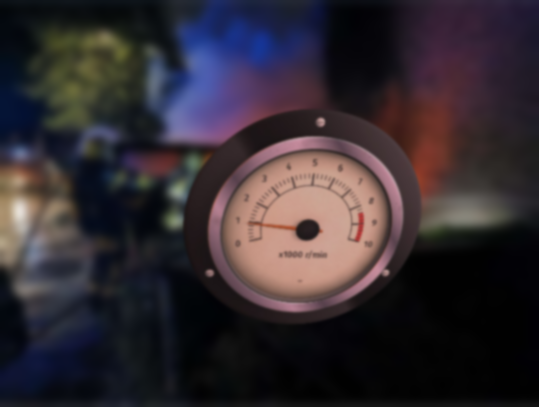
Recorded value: 1000; rpm
